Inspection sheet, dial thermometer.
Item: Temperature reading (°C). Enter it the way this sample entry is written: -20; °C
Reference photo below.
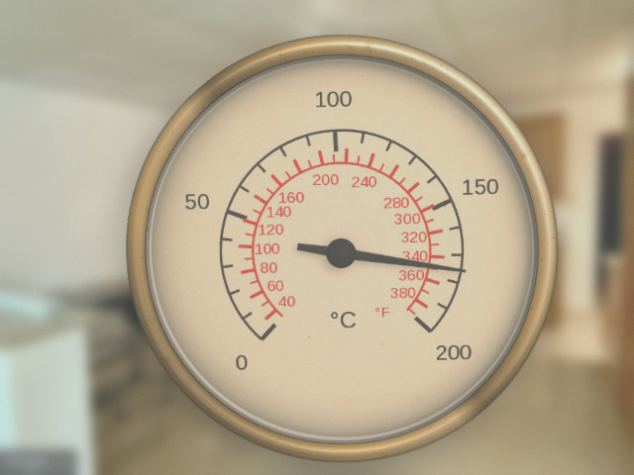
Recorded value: 175; °C
